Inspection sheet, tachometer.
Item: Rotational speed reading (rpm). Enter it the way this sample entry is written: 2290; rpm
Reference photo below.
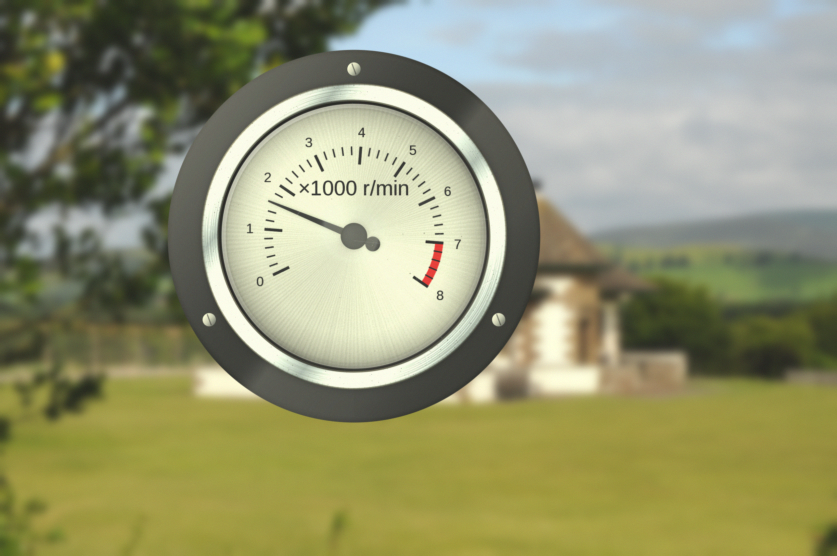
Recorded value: 1600; rpm
